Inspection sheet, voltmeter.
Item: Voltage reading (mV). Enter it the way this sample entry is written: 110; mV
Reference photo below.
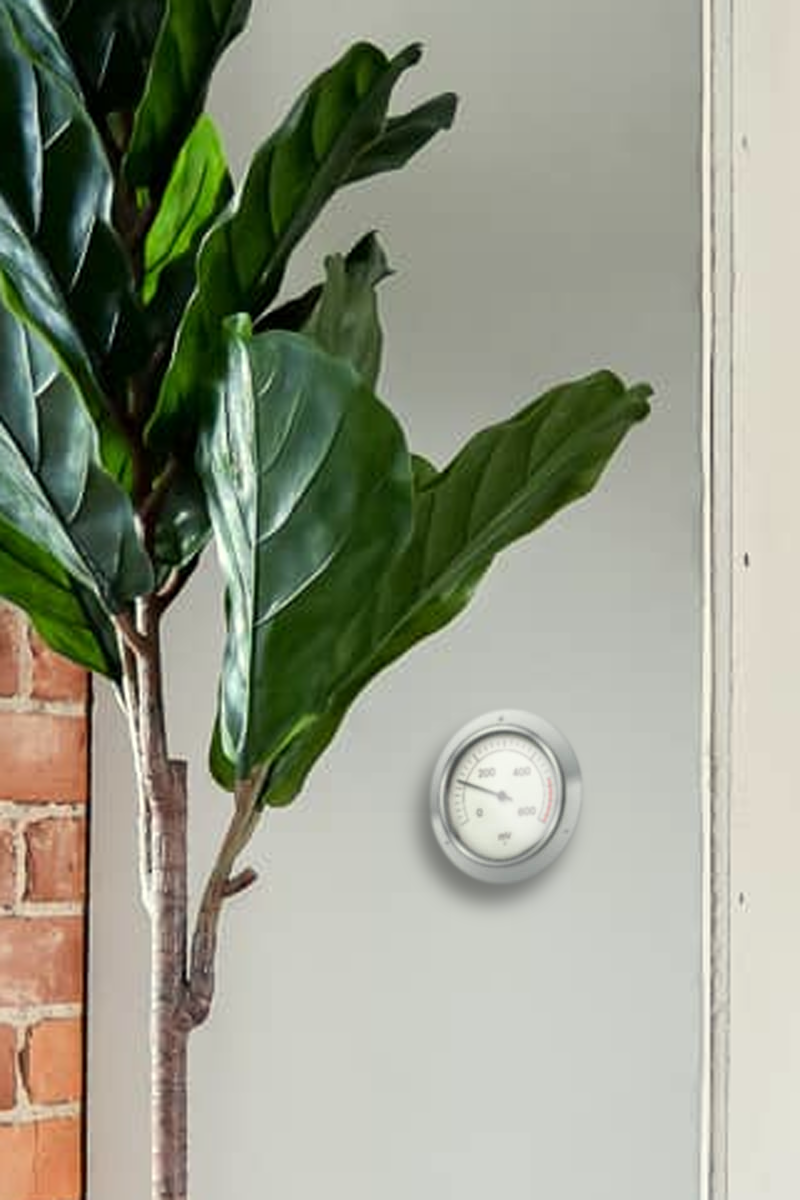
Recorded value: 120; mV
